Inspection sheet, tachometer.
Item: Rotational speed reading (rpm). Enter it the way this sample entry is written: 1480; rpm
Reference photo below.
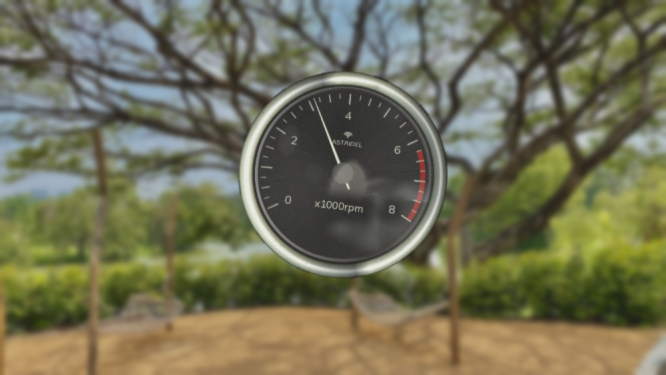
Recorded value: 3125; rpm
